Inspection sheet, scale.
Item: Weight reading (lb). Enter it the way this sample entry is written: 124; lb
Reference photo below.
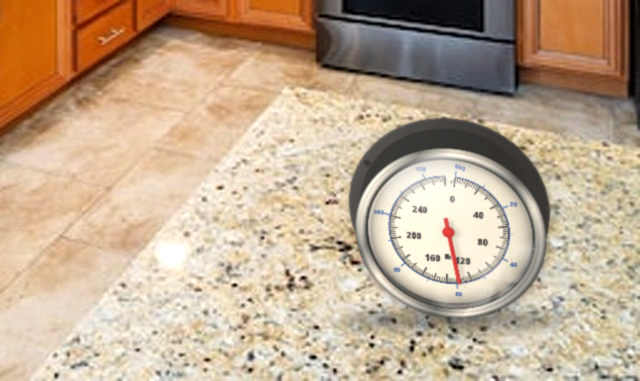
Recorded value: 130; lb
